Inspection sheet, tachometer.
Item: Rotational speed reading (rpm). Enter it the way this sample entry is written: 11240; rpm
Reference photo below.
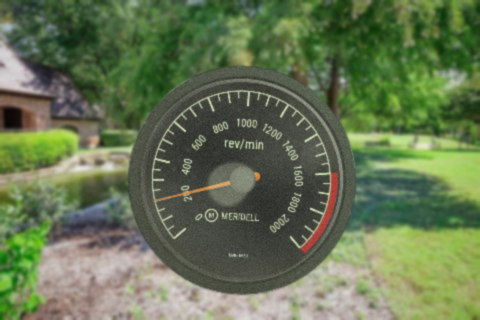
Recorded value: 200; rpm
